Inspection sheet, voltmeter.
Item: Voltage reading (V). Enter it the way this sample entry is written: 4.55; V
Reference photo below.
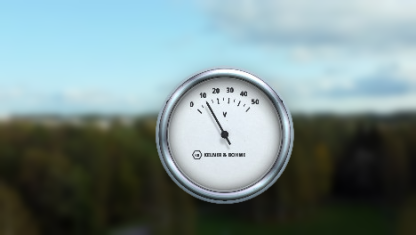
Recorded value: 10; V
